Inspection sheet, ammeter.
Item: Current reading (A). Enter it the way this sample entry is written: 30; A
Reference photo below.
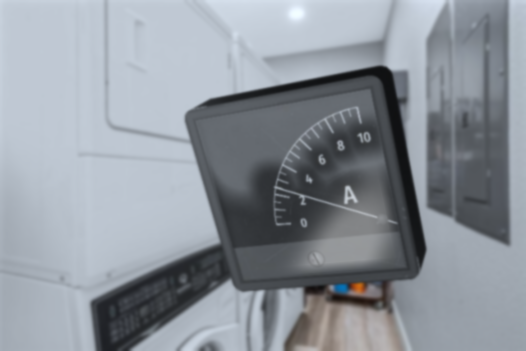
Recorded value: 2.5; A
